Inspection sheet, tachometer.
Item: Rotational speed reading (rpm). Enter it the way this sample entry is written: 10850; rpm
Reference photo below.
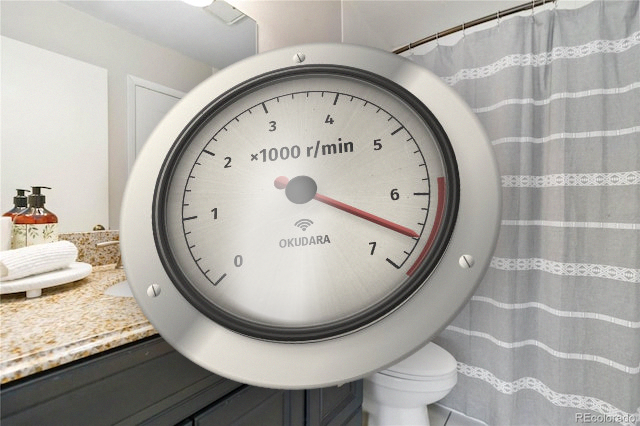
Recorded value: 6600; rpm
